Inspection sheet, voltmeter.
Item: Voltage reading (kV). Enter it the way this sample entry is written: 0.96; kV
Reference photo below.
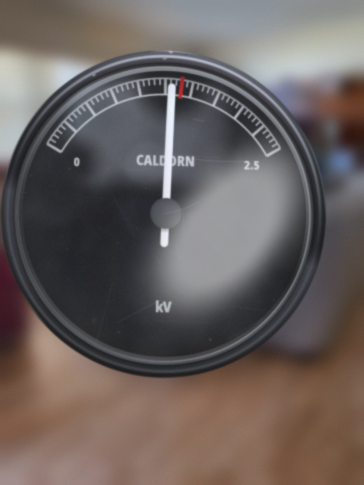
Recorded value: 1.3; kV
